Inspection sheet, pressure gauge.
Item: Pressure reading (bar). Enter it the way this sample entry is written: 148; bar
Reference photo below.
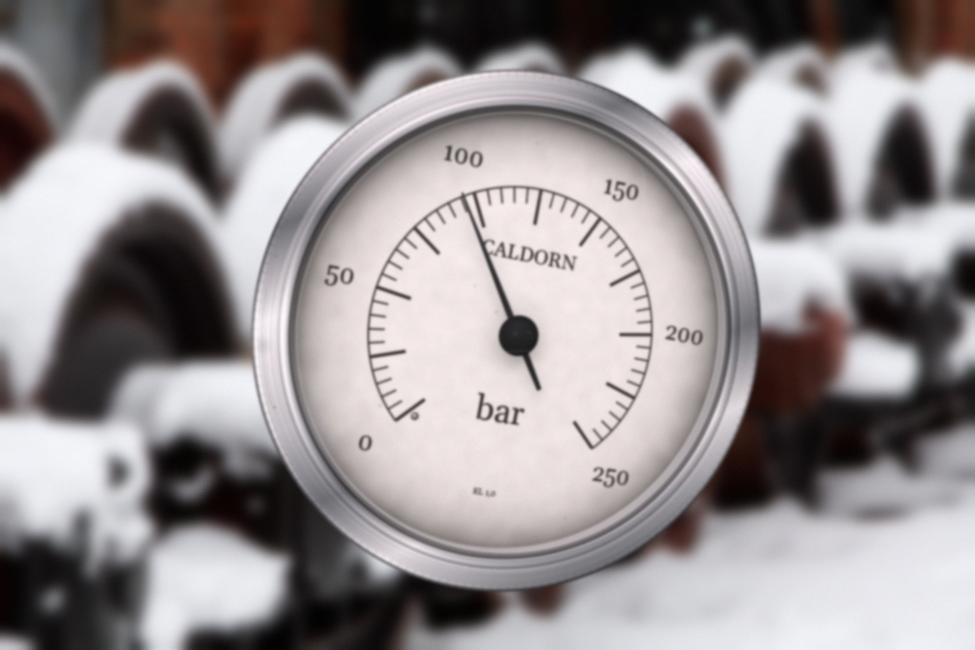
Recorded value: 95; bar
